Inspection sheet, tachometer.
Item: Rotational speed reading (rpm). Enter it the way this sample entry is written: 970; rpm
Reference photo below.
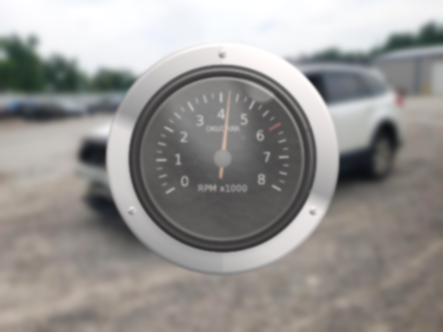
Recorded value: 4250; rpm
